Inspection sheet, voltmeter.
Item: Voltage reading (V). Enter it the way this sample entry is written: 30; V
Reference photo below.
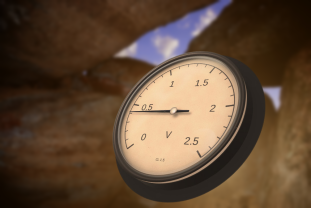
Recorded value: 0.4; V
